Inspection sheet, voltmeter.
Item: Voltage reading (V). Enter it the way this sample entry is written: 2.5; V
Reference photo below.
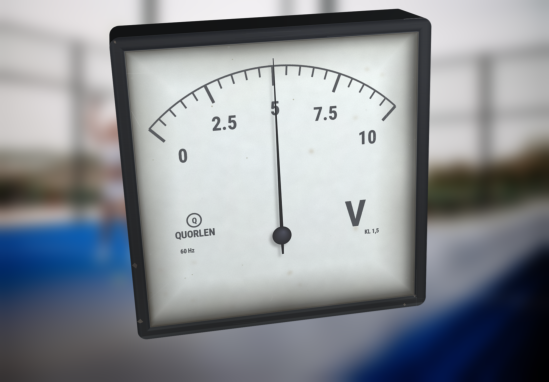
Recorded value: 5; V
